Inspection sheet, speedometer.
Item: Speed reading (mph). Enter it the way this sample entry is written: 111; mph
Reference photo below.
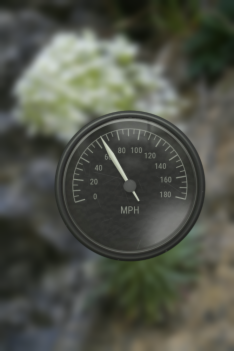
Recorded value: 65; mph
